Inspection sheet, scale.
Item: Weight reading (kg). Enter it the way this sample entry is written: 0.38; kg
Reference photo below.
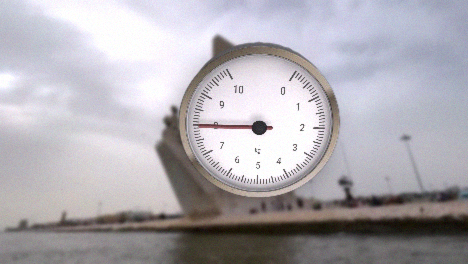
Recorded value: 8; kg
